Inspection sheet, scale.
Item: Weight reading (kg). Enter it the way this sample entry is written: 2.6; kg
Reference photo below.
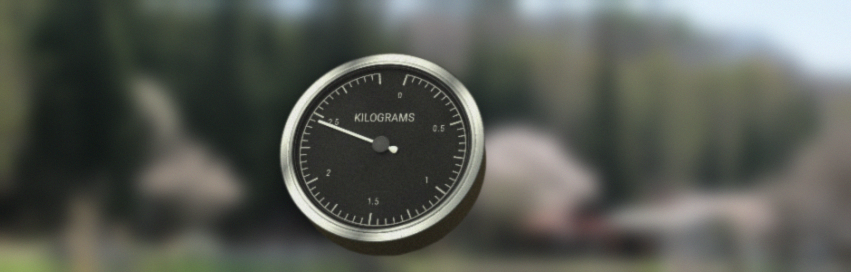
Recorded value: 2.45; kg
